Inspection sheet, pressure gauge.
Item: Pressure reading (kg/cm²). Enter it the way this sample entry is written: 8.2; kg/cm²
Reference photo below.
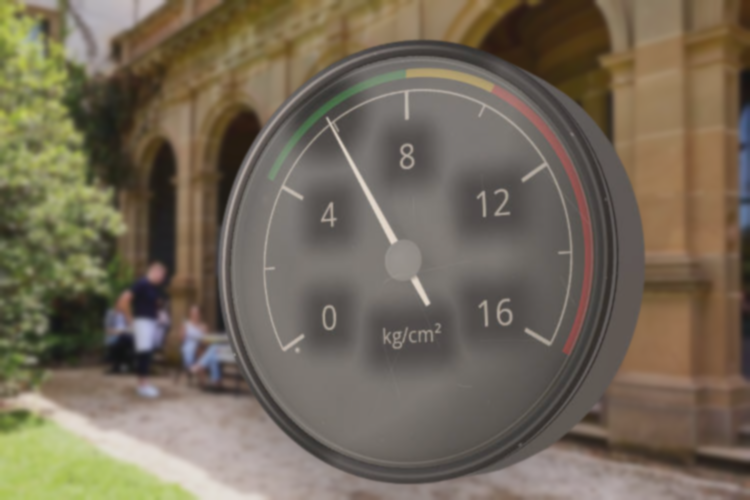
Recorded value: 6; kg/cm²
